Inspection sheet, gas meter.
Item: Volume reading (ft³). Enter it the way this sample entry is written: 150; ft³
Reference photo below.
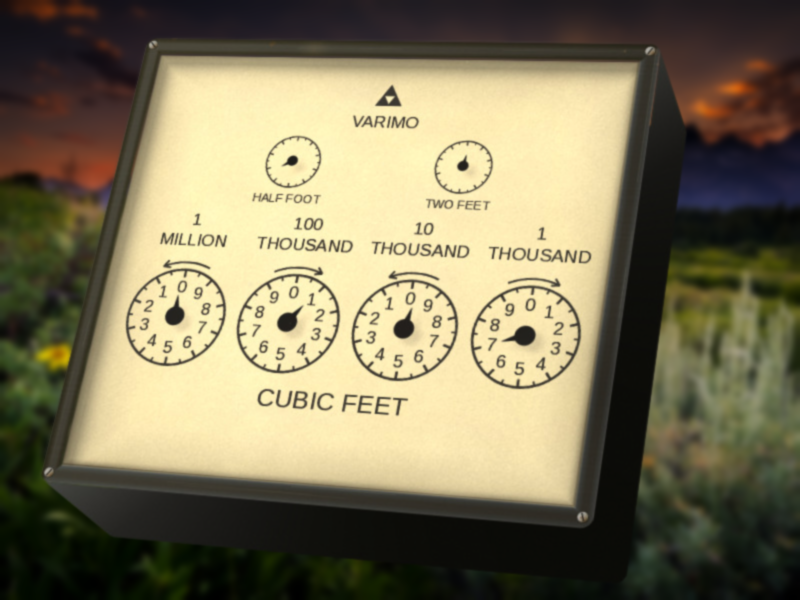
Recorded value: 9700; ft³
